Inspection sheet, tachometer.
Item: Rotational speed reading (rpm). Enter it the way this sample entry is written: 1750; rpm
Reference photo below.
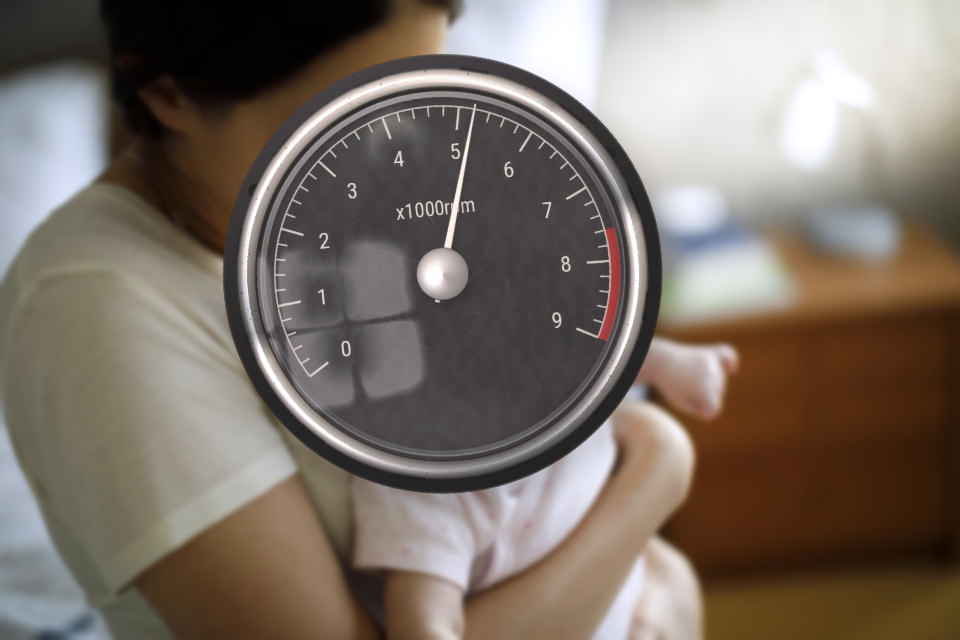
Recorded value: 5200; rpm
